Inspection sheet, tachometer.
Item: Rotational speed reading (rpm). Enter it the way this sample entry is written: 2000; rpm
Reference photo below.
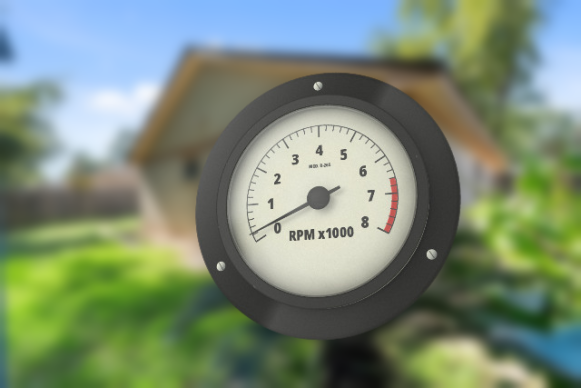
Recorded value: 200; rpm
